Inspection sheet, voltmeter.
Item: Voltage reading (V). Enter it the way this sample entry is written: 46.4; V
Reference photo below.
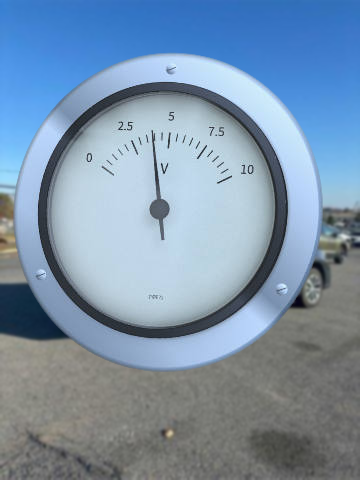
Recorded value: 4; V
